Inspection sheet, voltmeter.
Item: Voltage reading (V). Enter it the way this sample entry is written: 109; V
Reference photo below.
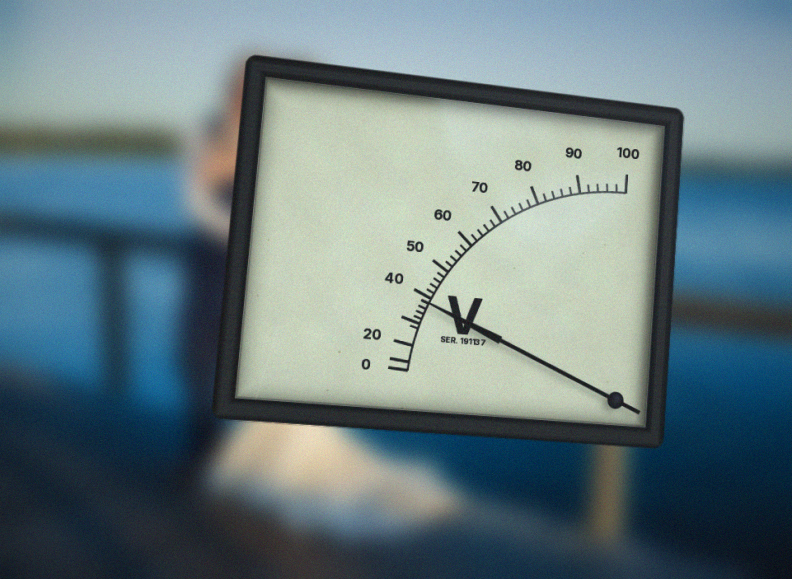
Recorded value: 38; V
